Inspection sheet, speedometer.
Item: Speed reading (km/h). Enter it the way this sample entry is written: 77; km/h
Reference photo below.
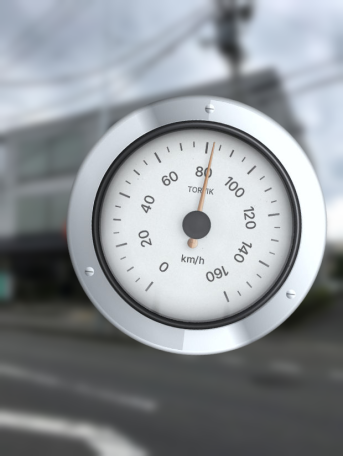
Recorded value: 82.5; km/h
